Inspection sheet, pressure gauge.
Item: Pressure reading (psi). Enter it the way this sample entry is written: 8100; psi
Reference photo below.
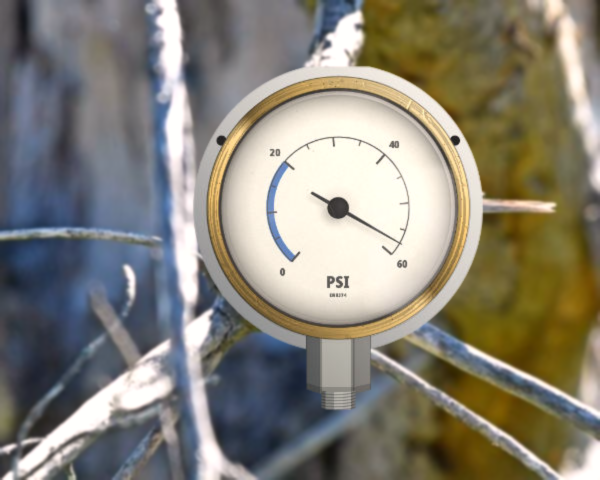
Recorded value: 57.5; psi
